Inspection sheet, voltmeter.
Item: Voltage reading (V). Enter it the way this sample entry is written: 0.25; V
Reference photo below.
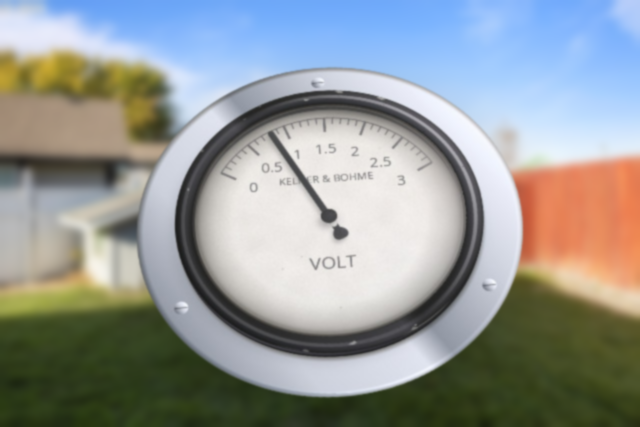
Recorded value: 0.8; V
